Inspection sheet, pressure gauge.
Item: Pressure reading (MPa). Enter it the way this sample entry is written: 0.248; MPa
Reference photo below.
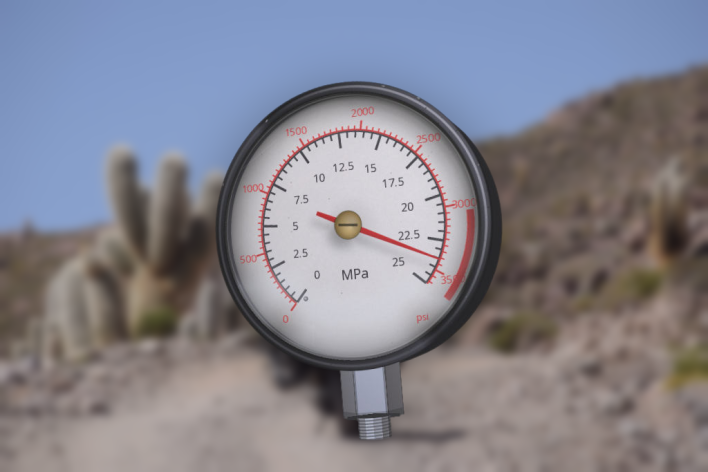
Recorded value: 23.5; MPa
